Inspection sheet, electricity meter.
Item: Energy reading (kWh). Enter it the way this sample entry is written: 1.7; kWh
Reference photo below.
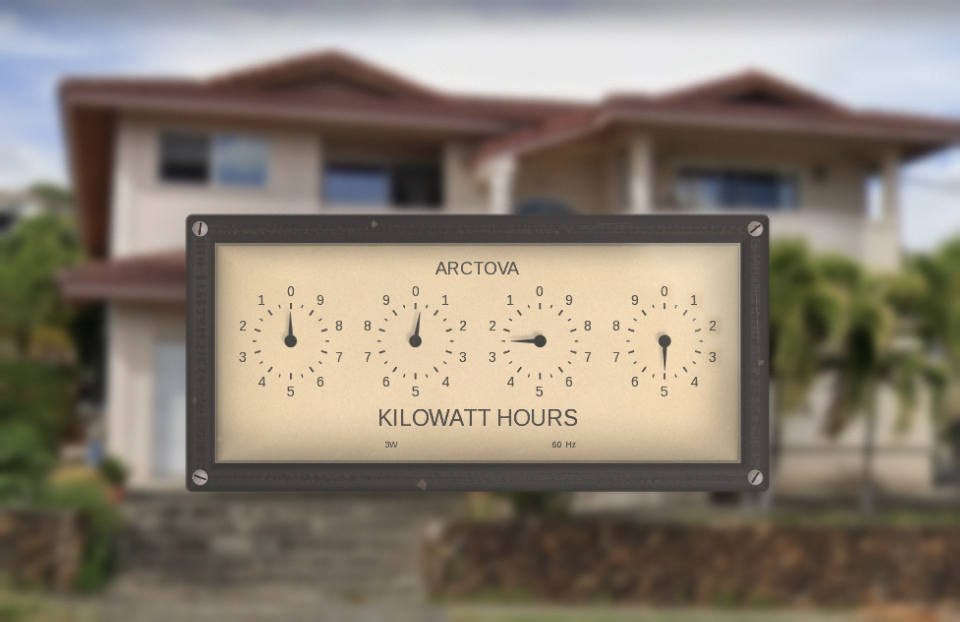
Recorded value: 25; kWh
